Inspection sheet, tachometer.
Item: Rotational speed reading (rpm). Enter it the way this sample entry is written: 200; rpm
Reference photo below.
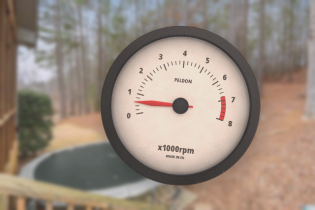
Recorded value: 600; rpm
